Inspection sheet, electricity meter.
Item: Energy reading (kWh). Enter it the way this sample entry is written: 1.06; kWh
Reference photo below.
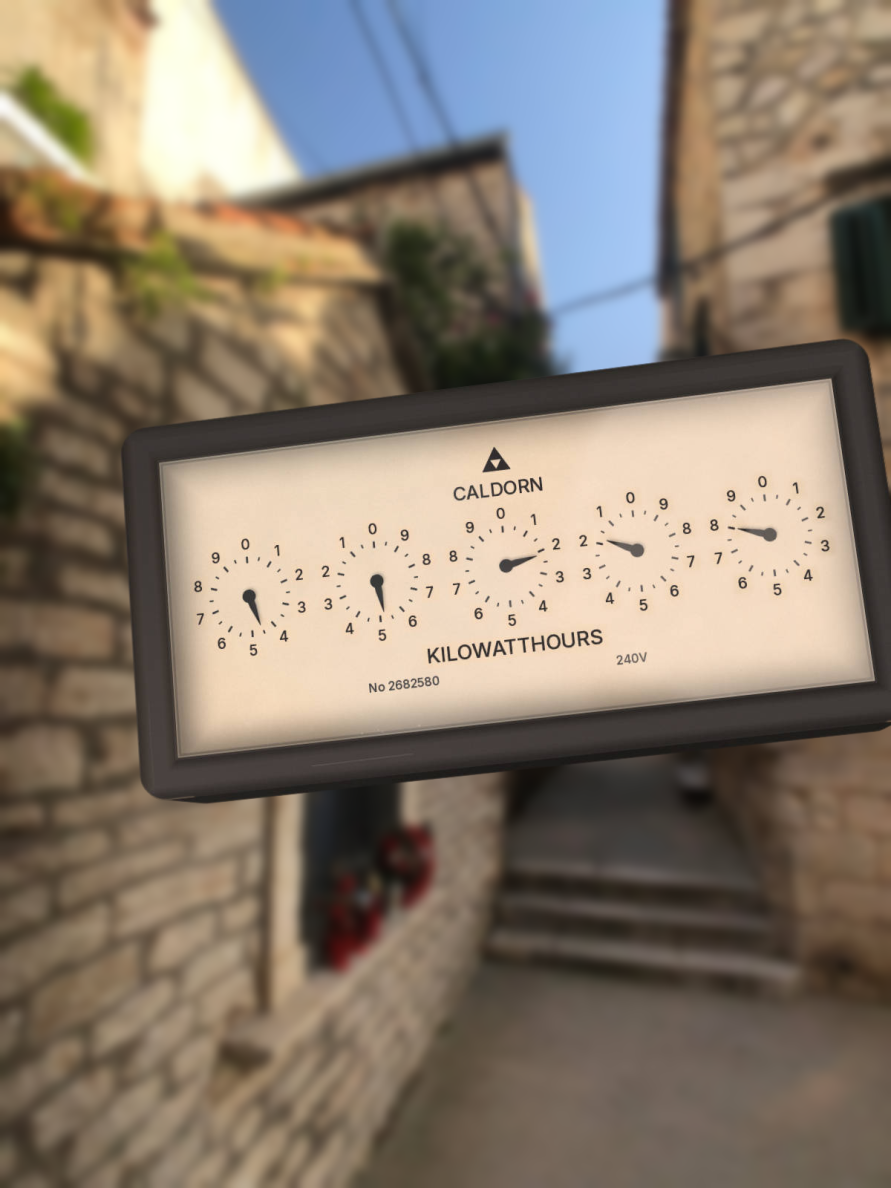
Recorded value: 45218; kWh
